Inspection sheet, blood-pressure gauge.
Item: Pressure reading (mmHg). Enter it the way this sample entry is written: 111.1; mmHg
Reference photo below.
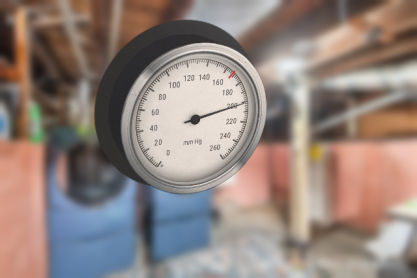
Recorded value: 200; mmHg
